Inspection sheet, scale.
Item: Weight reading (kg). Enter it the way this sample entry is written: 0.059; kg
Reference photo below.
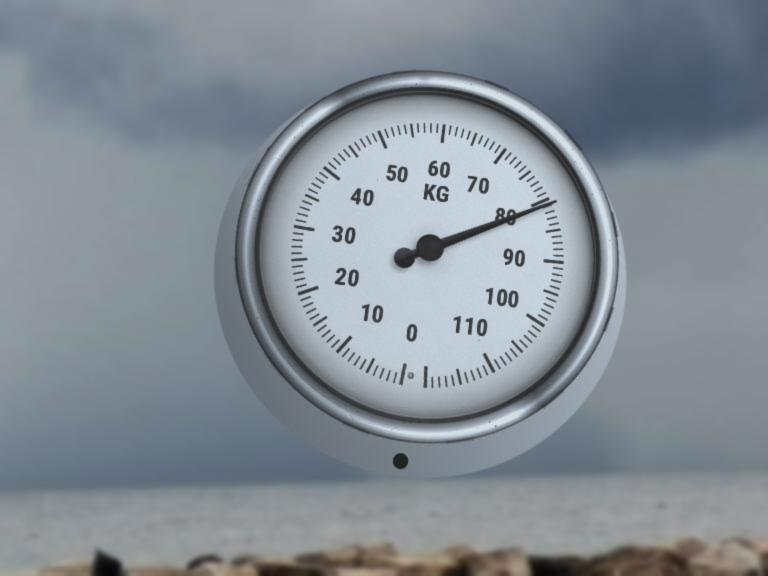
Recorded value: 81; kg
